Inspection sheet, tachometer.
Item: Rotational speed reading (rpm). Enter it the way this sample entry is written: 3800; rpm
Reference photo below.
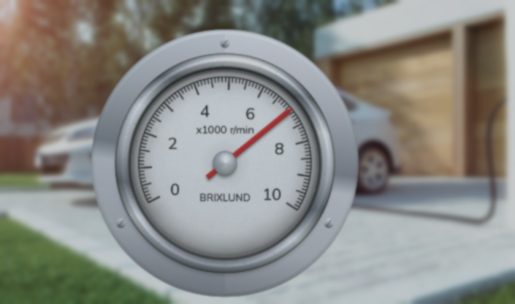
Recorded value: 7000; rpm
